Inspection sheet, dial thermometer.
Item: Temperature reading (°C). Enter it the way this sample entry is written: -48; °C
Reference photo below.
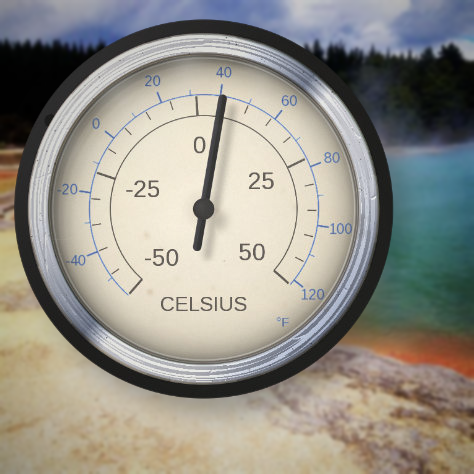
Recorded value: 5; °C
